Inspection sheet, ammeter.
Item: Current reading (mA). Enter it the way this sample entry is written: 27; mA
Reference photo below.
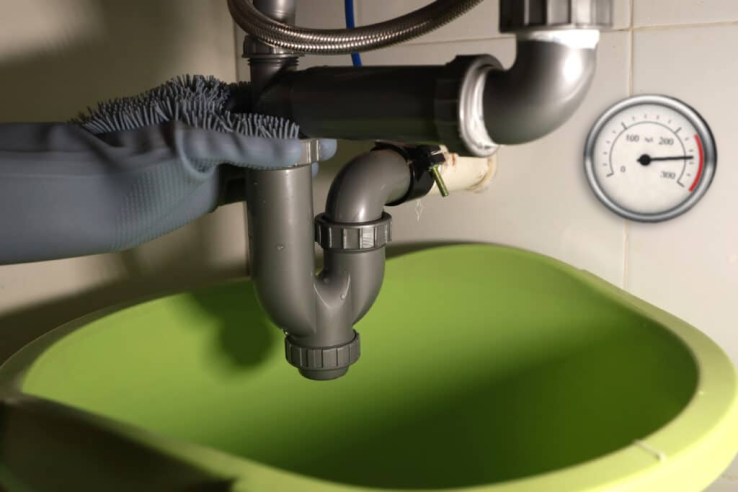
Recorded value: 250; mA
